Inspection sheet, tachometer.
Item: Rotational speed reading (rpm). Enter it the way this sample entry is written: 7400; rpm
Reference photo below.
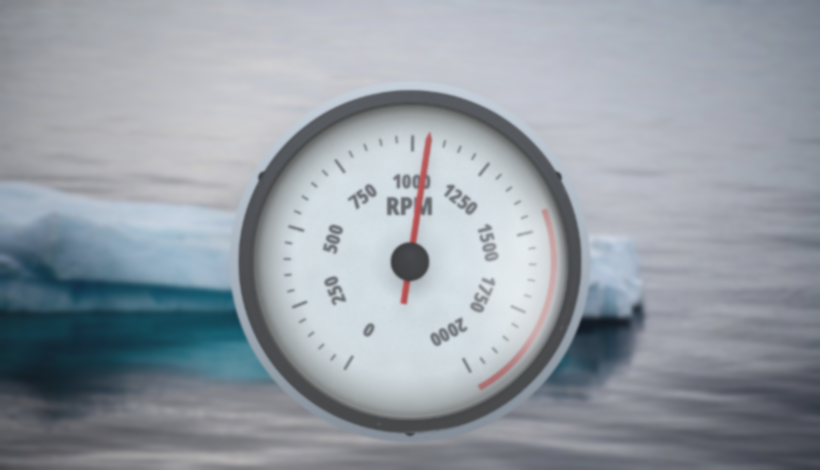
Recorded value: 1050; rpm
